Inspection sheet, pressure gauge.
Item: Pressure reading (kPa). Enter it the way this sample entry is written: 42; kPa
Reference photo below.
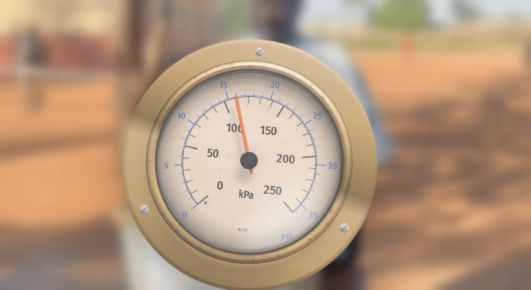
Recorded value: 110; kPa
